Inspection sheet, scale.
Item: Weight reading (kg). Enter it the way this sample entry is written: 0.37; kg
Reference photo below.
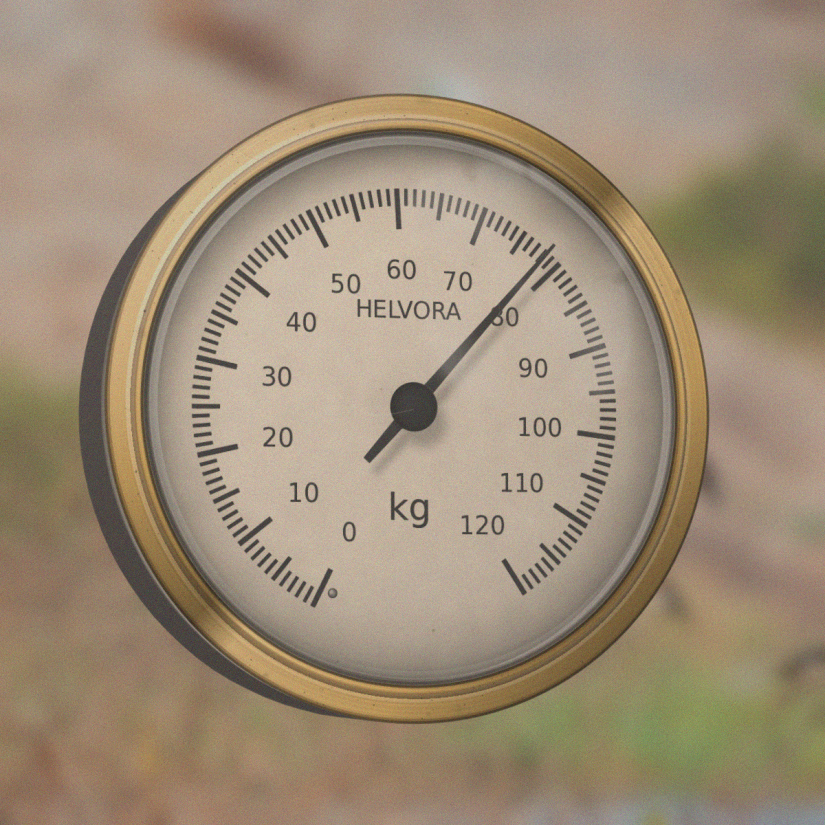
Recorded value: 78; kg
